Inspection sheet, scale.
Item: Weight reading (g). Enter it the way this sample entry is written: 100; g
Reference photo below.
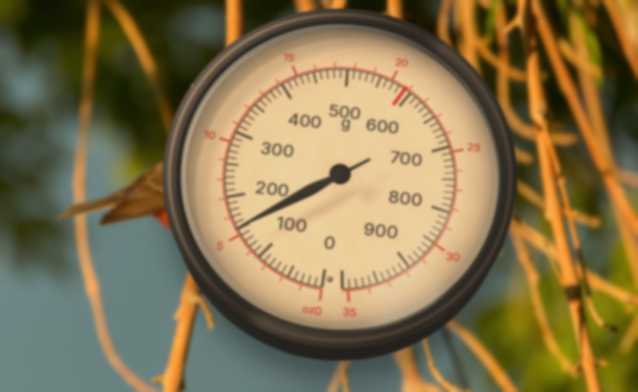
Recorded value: 150; g
